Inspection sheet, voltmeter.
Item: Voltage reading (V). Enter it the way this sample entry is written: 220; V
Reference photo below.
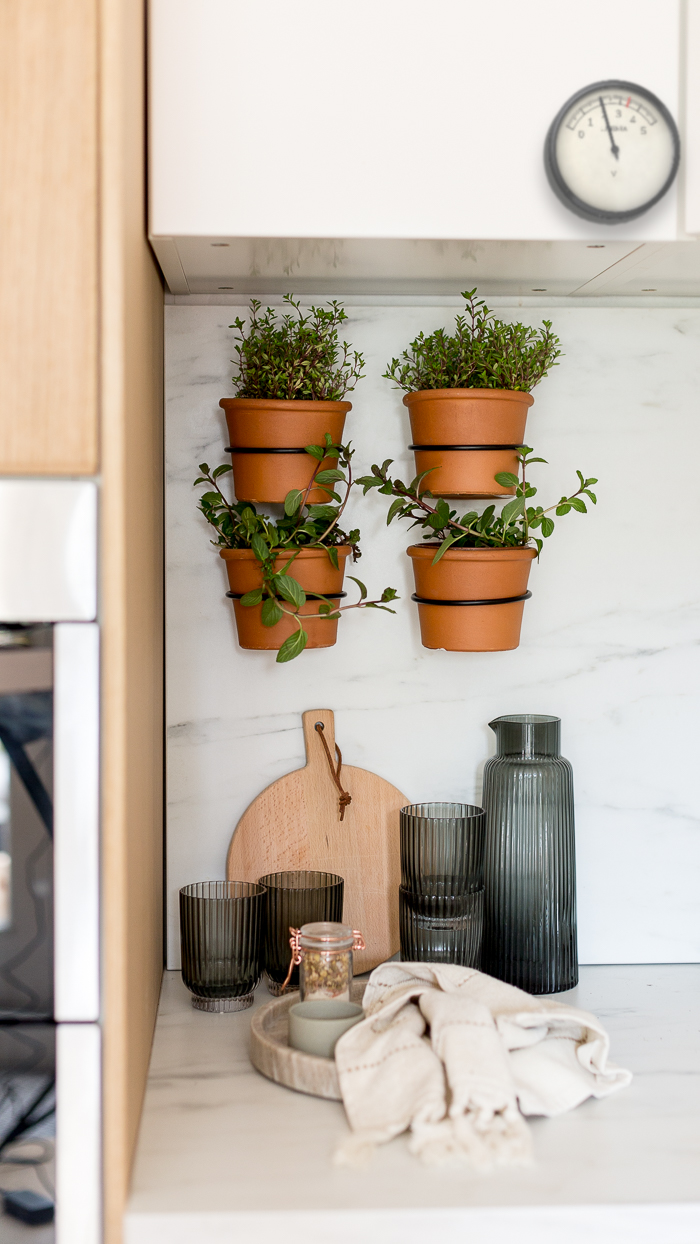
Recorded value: 2; V
